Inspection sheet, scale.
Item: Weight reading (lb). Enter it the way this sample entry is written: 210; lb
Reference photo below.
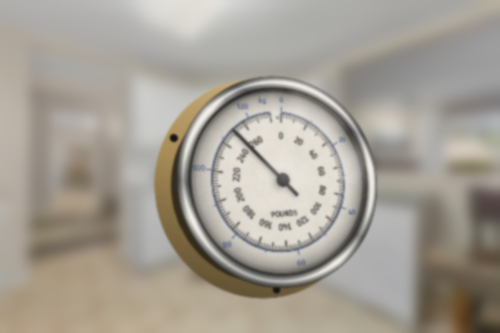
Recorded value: 250; lb
